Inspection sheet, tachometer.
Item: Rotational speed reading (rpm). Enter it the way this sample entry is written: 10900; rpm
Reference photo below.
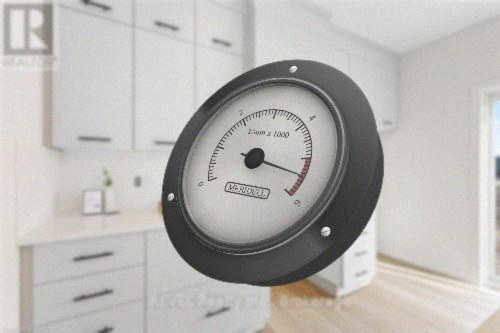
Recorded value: 5500; rpm
